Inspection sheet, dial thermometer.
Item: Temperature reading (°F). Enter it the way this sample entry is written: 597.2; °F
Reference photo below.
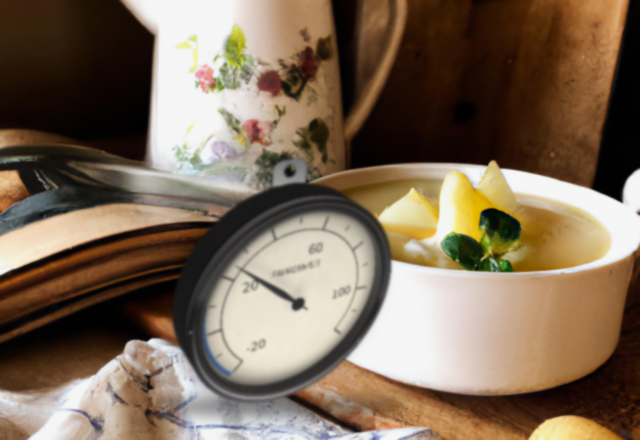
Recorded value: 25; °F
